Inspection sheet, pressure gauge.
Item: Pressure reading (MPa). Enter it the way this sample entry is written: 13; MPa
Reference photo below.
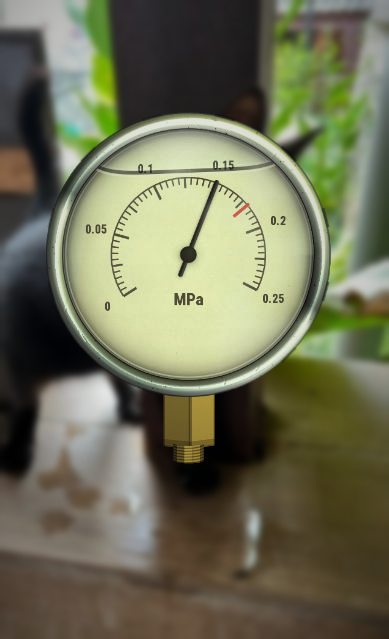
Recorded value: 0.15; MPa
